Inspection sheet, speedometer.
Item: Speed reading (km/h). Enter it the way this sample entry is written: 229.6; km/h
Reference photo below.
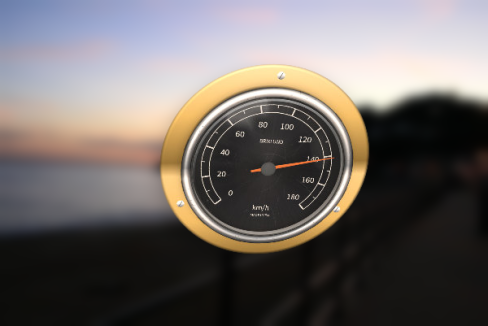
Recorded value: 140; km/h
